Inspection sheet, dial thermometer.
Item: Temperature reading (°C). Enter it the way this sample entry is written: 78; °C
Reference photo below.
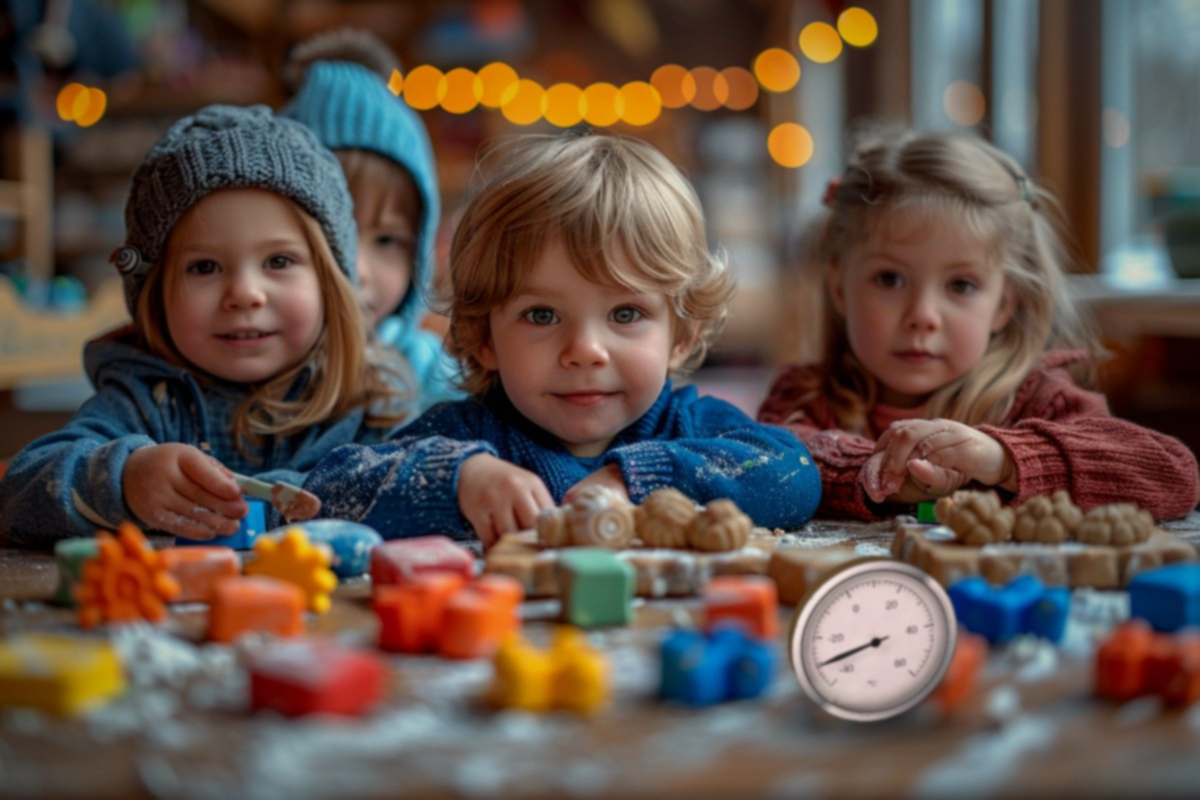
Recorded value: -30; °C
